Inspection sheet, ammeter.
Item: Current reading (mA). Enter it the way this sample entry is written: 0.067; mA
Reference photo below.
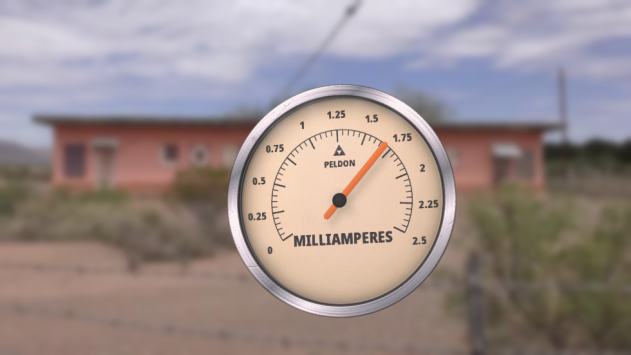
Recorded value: 1.7; mA
